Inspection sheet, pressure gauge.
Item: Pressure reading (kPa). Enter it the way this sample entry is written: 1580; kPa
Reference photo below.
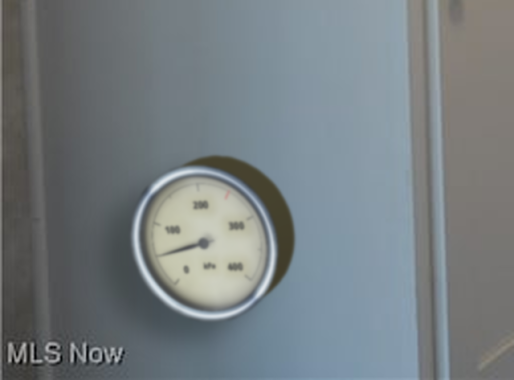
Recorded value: 50; kPa
